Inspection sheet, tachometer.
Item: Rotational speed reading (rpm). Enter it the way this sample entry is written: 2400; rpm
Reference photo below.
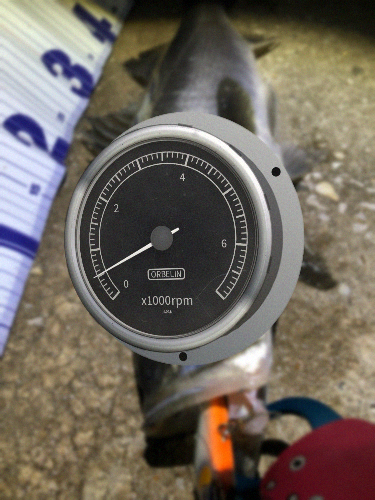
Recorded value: 500; rpm
